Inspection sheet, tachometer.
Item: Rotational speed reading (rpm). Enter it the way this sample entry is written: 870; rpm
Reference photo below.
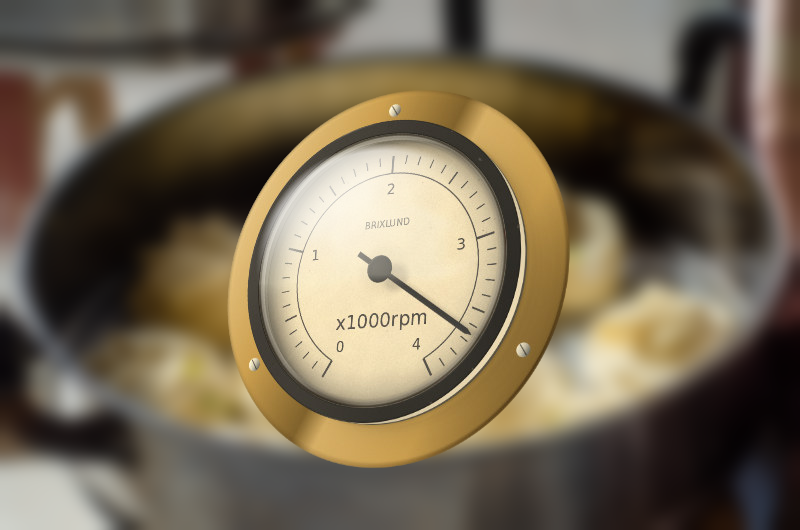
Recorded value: 3650; rpm
